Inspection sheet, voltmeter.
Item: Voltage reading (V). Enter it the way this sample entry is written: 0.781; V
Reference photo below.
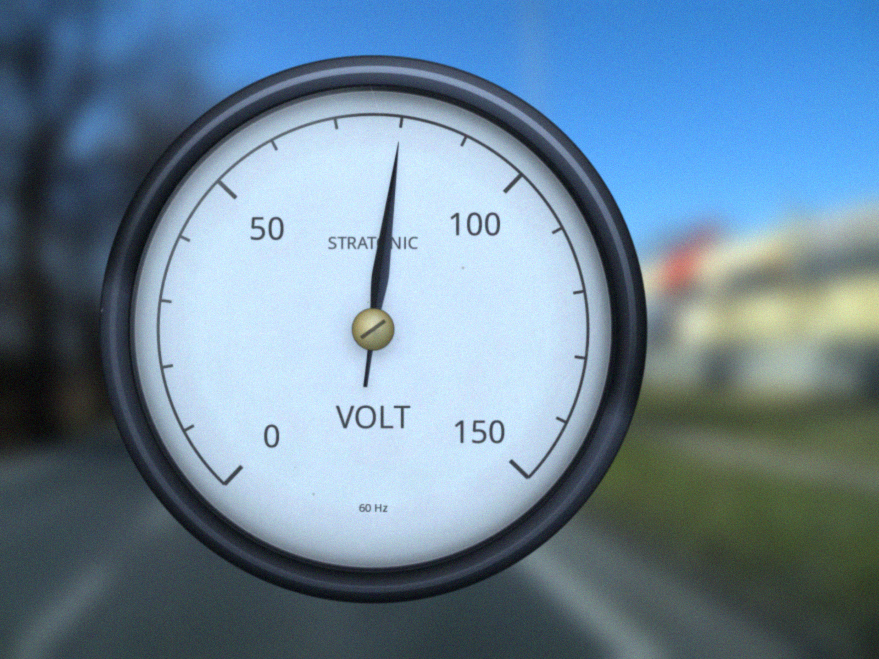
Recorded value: 80; V
